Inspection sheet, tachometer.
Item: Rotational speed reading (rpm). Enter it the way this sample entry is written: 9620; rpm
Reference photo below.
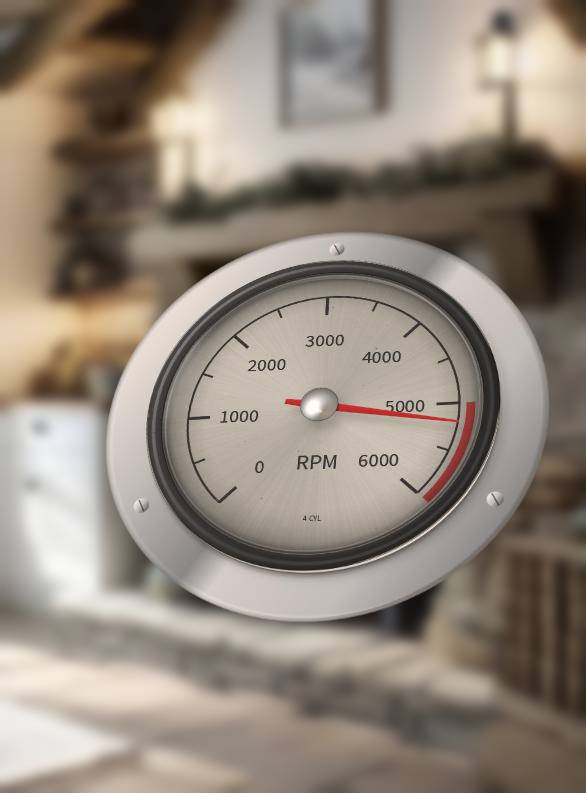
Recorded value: 5250; rpm
